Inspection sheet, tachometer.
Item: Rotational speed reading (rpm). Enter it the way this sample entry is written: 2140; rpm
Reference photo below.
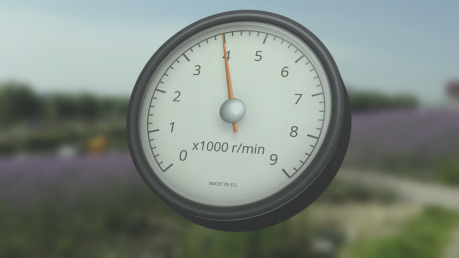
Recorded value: 4000; rpm
